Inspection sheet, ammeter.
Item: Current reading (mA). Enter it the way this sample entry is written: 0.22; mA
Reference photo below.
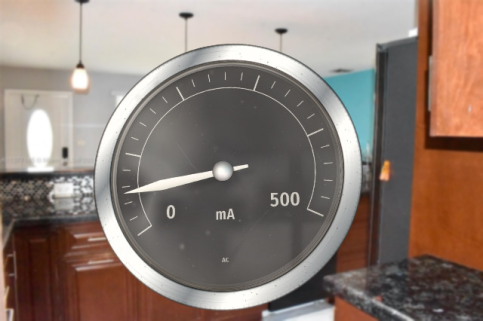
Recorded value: 50; mA
